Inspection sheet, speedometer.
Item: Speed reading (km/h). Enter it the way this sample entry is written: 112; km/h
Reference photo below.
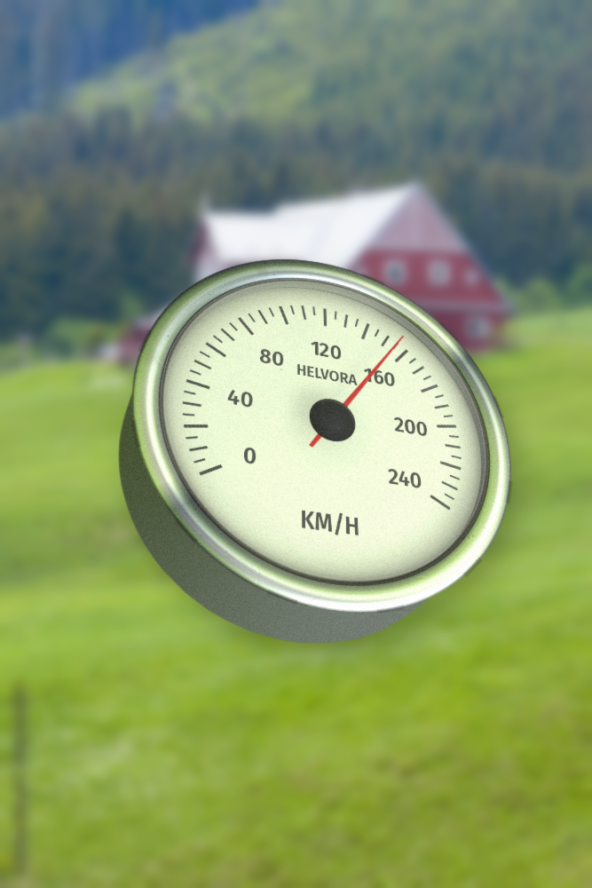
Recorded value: 155; km/h
